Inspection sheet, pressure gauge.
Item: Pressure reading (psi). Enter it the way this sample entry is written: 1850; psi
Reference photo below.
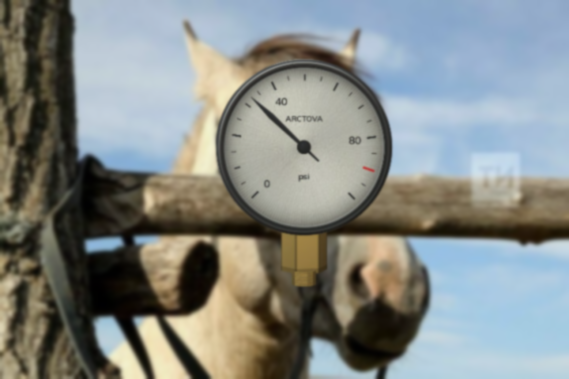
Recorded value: 32.5; psi
